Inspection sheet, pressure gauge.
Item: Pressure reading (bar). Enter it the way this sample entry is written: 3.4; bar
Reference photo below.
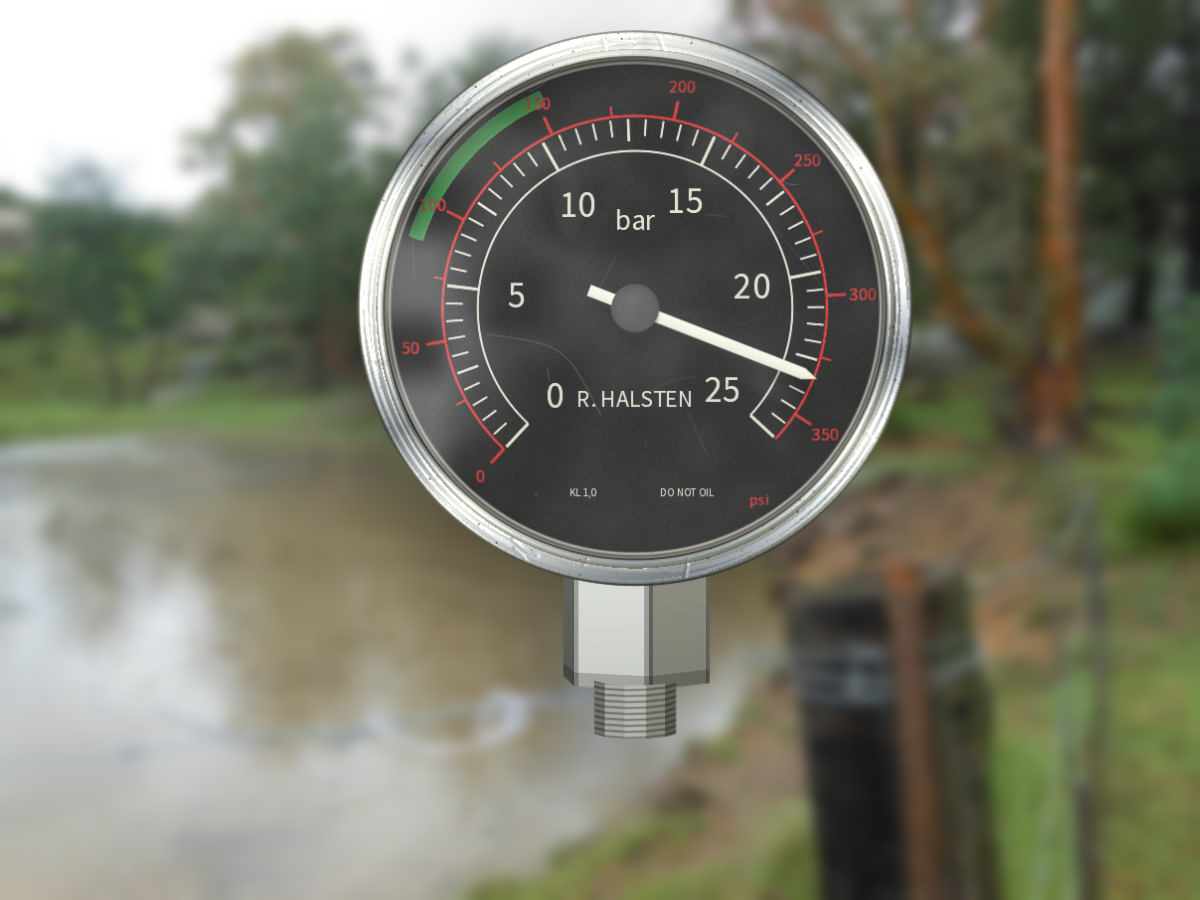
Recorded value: 23; bar
